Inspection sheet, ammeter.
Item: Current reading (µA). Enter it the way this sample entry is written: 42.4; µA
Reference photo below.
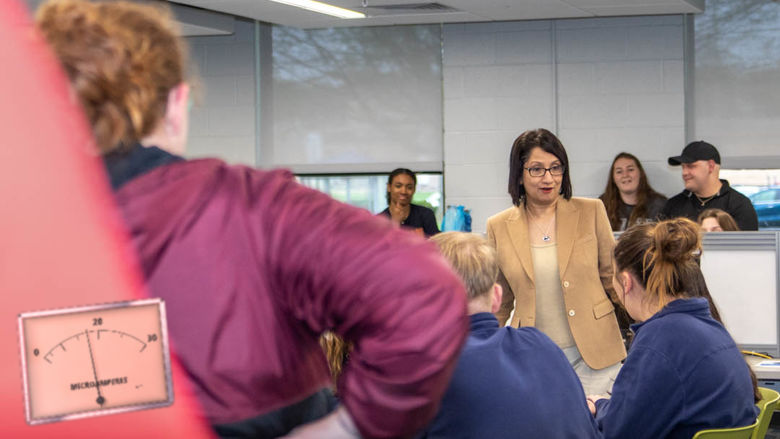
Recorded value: 17.5; µA
